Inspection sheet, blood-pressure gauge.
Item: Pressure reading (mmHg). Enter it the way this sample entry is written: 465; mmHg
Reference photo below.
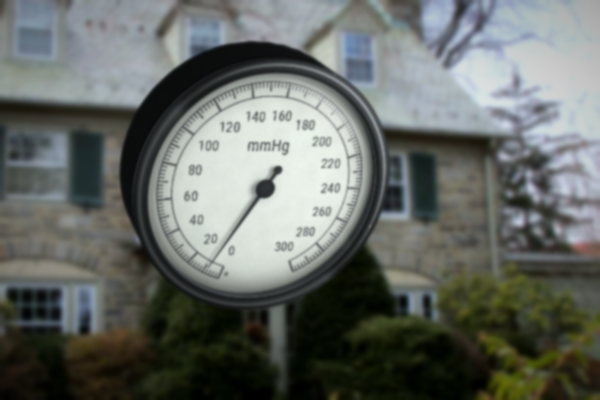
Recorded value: 10; mmHg
